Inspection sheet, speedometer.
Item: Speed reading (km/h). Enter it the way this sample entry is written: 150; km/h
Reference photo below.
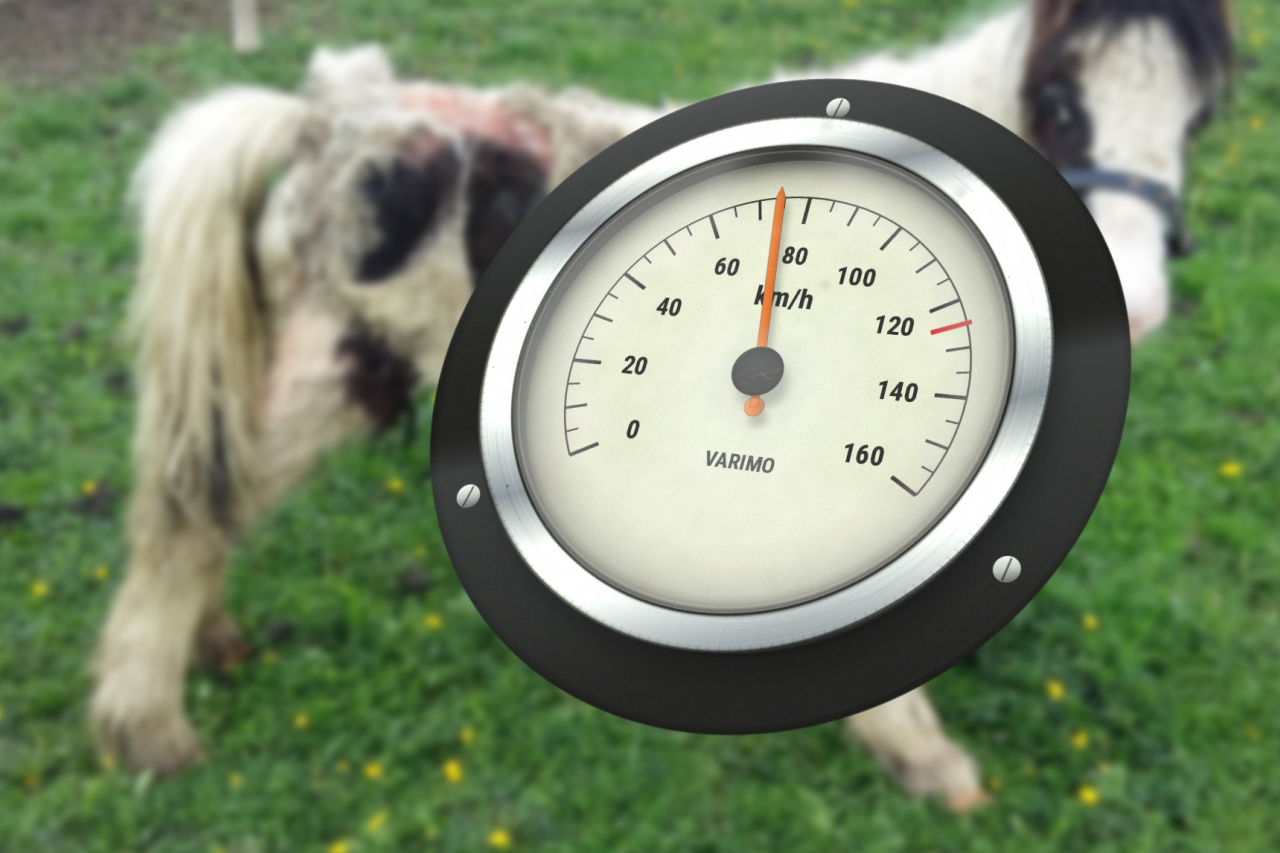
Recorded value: 75; km/h
